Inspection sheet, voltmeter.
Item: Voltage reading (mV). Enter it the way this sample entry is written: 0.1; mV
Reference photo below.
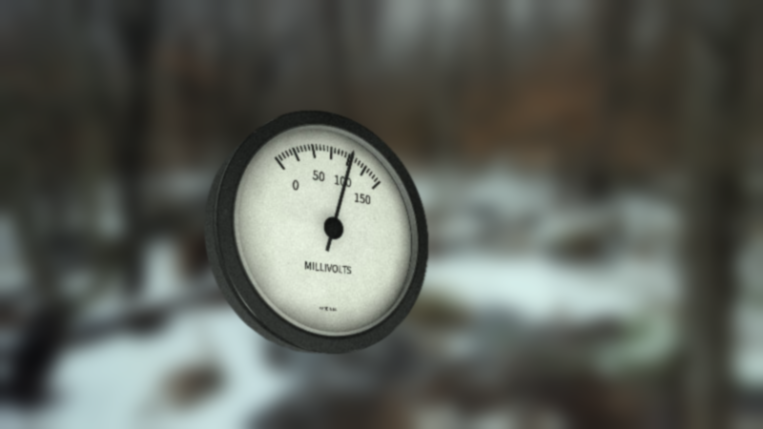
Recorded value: 100; mV
